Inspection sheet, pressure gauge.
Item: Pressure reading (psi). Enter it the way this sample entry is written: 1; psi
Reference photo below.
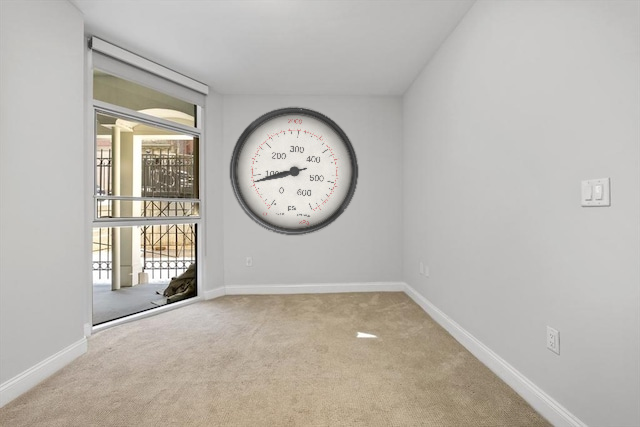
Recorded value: 80; psi
